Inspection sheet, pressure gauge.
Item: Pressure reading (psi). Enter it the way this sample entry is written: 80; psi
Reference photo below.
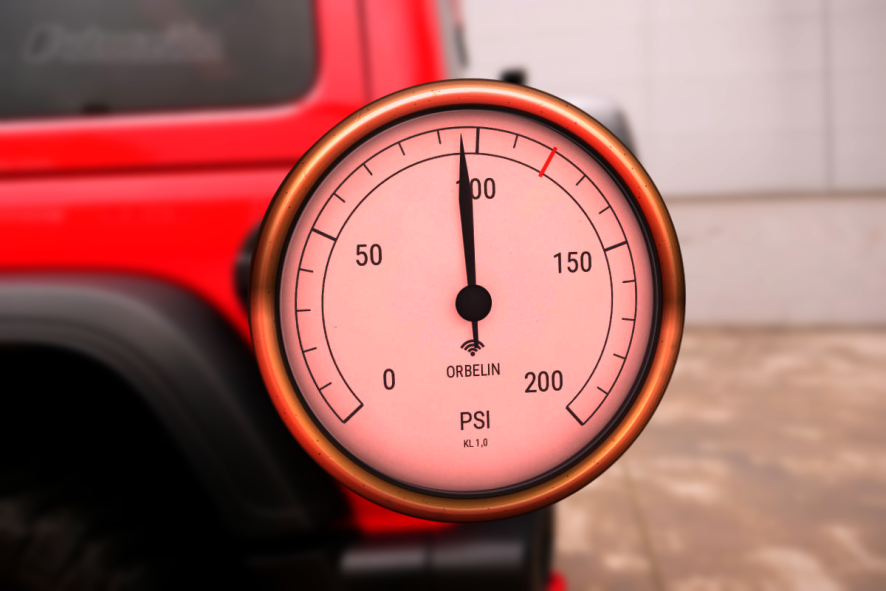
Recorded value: 95; psi
